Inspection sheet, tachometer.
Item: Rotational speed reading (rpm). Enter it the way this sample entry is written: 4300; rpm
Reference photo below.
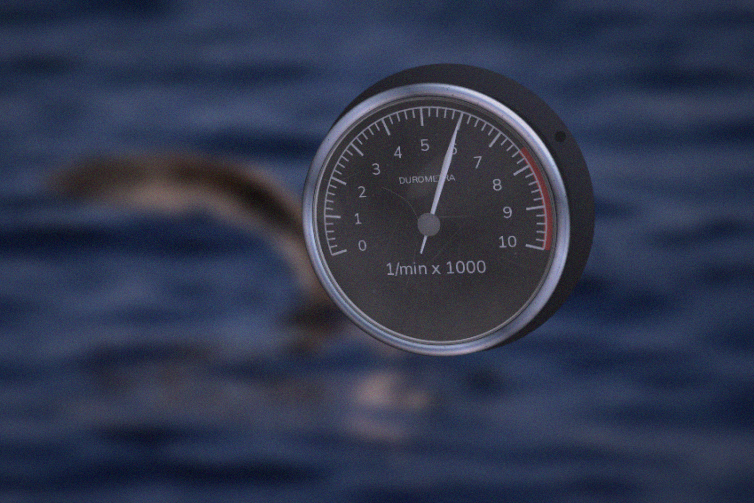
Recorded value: 6000; rpm
